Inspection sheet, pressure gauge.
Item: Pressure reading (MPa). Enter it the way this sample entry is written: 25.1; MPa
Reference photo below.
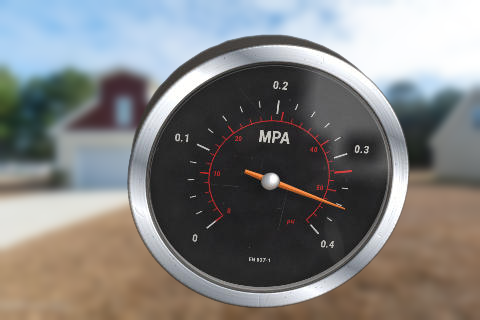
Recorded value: 0.36; MPa
